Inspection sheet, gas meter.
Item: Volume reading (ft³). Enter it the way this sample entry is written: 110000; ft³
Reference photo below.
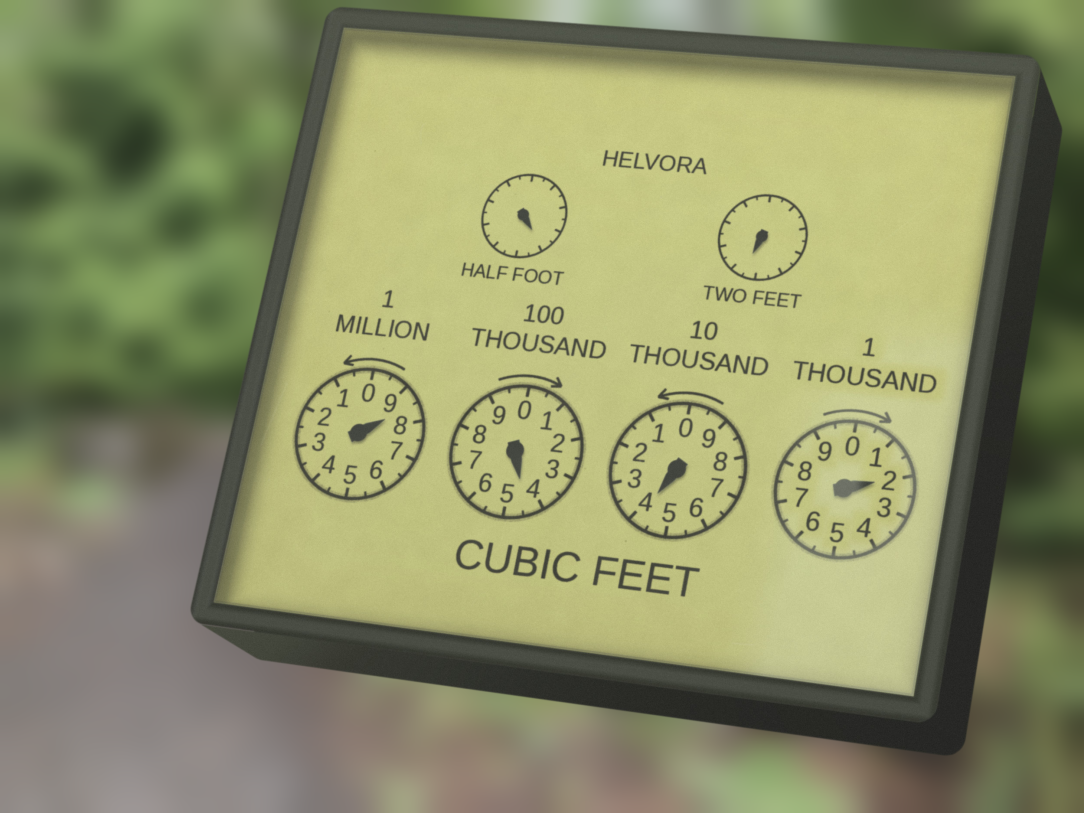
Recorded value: 844200; ft³
